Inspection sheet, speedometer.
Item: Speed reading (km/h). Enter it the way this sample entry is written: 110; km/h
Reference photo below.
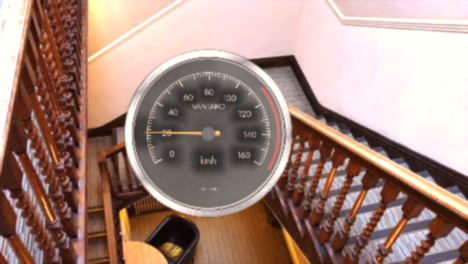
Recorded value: 20; km/h
